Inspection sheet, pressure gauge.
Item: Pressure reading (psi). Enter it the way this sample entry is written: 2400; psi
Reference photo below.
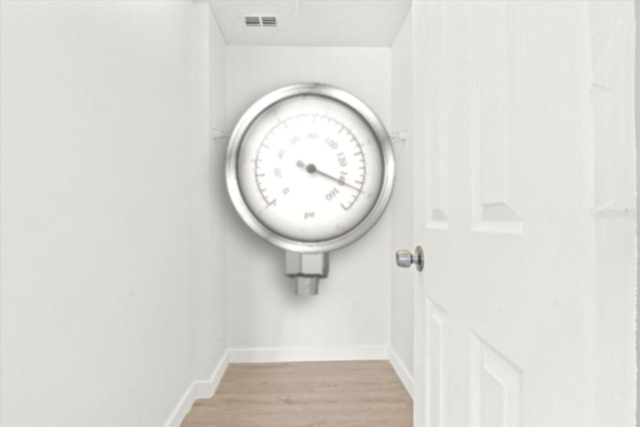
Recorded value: 145; psi
